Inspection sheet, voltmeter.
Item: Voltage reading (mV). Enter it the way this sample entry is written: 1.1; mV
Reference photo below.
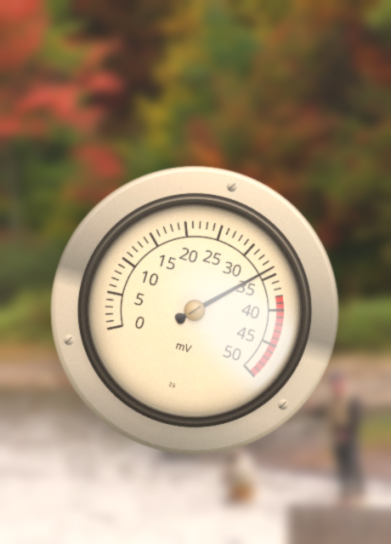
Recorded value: 34; mV
